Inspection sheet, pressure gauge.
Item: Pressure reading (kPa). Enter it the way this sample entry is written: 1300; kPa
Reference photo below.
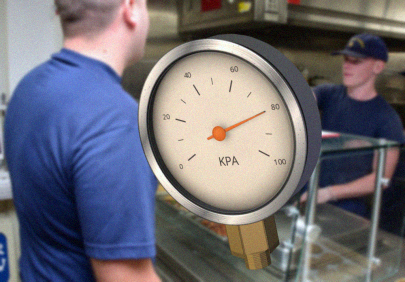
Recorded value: 80; kPa
